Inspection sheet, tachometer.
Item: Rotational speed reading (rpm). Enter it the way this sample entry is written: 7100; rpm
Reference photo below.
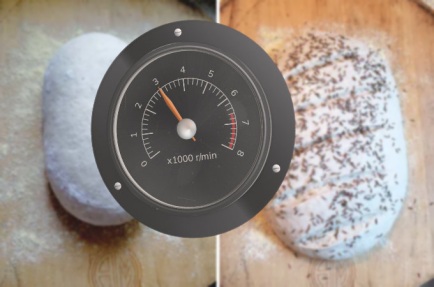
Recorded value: 3000; rpm
